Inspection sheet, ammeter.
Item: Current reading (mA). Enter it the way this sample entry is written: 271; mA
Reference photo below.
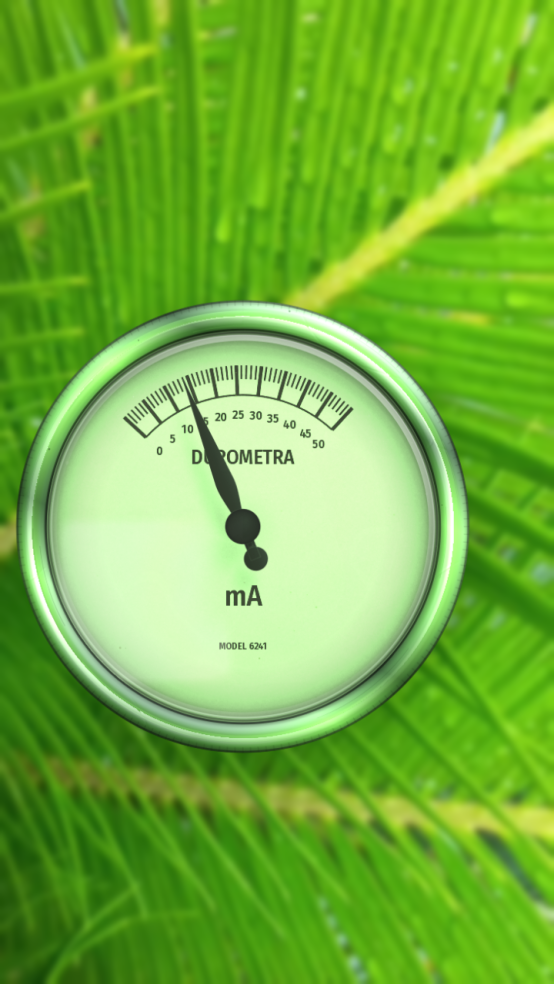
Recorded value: 14; mA
